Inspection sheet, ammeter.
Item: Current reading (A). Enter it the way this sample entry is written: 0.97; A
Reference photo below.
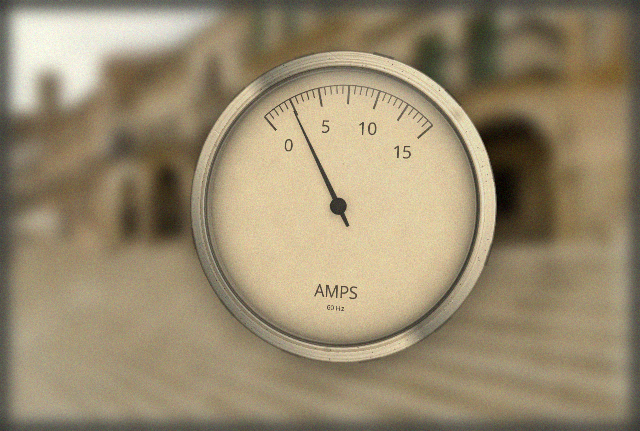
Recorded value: 2.5; A
